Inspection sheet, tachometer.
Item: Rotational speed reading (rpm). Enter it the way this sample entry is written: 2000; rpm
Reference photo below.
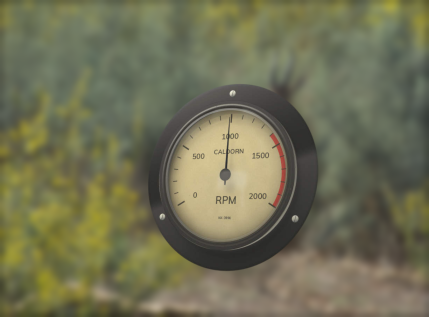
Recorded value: 1000; rpm
